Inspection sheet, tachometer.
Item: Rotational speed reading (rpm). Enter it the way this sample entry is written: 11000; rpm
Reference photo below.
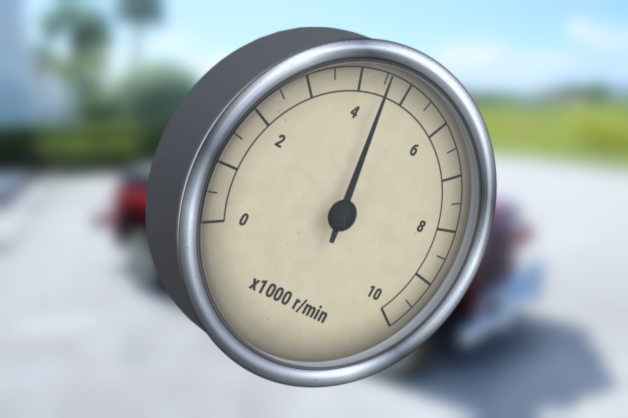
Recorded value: 4500; rpm
